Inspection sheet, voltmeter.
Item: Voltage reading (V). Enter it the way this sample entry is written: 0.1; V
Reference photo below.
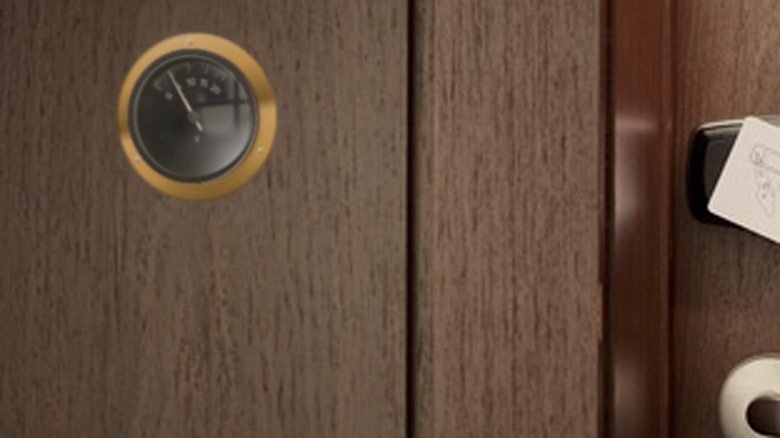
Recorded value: 5; V
